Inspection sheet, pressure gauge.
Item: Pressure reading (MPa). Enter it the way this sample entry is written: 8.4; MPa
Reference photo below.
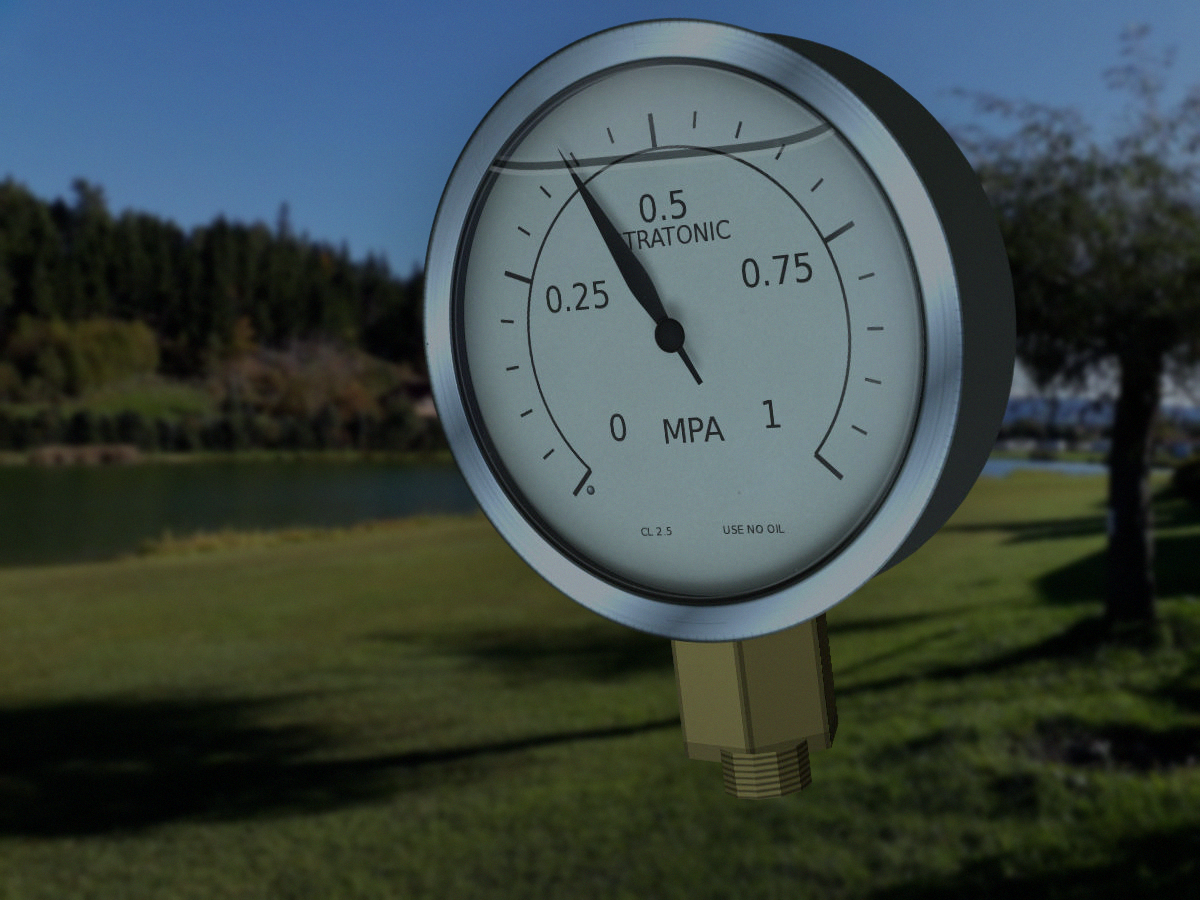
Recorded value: 0.4; MPa
